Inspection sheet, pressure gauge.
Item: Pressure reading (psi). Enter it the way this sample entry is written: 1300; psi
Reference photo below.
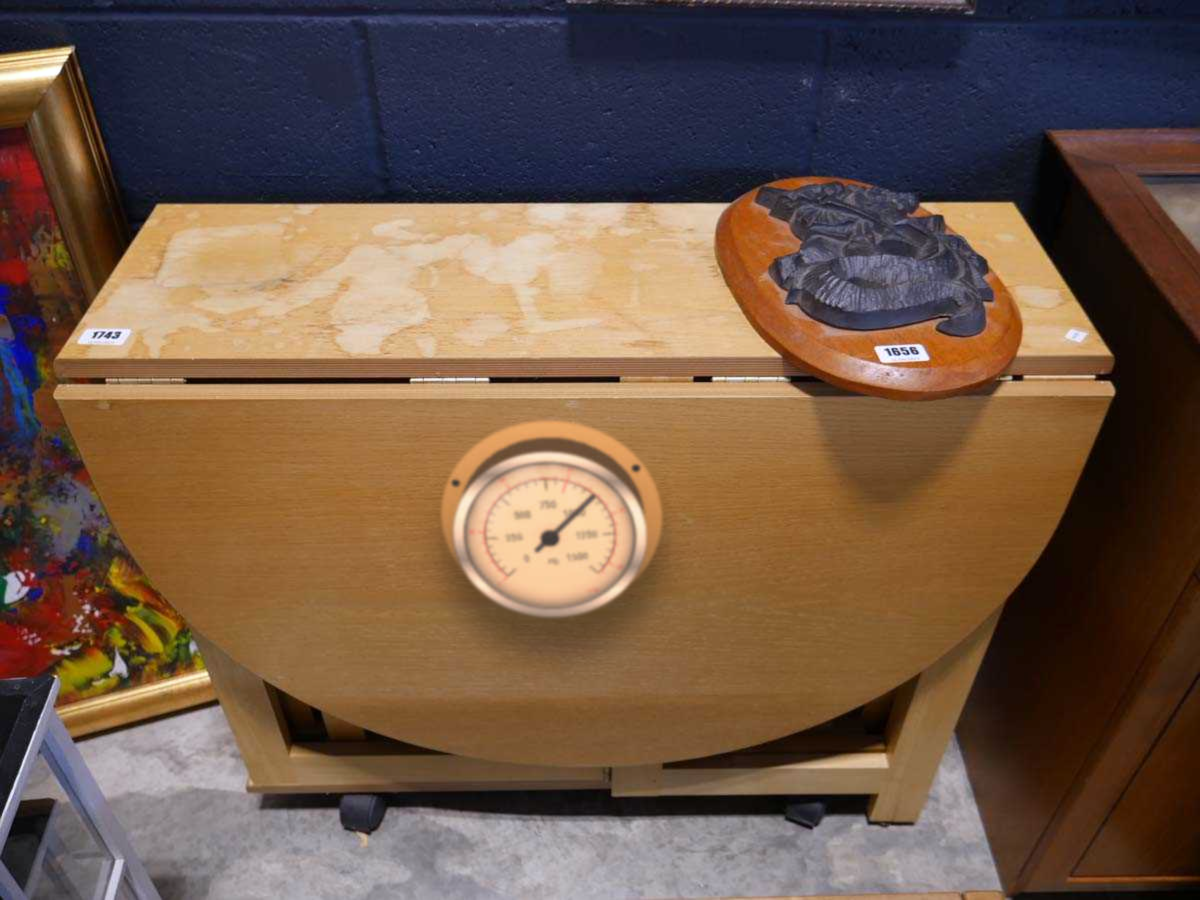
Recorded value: 1000; psi
